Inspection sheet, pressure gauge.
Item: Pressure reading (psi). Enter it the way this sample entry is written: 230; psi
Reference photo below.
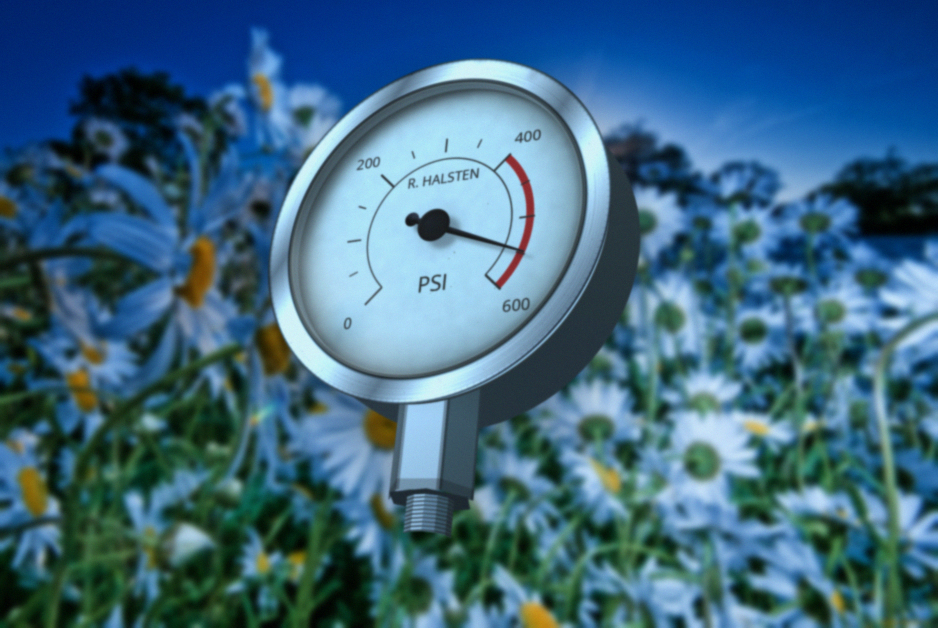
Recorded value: 550; psi
